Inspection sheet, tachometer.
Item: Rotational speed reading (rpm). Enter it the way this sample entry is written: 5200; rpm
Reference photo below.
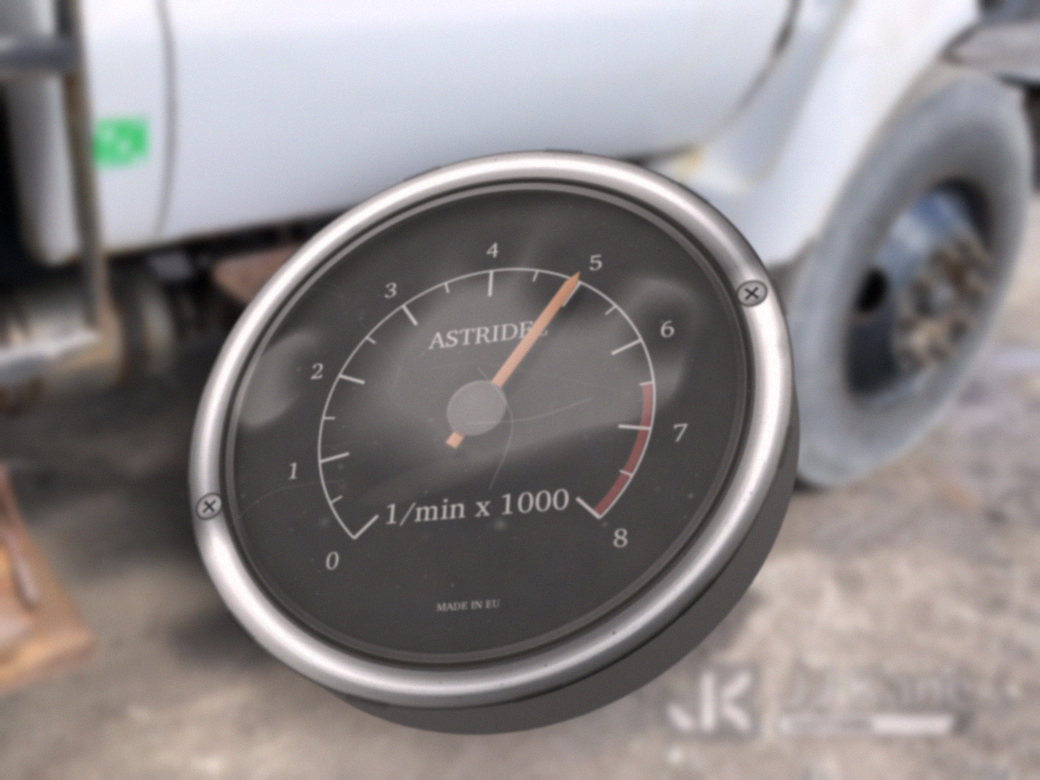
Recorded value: 5000; rpm
